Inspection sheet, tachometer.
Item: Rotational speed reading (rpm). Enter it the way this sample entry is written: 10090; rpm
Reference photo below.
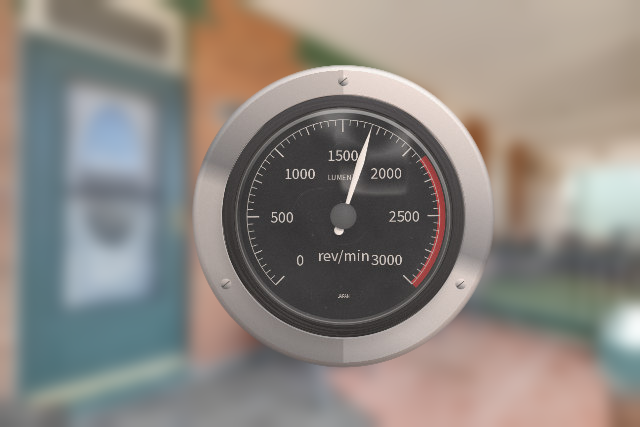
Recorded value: 1700; rpm
